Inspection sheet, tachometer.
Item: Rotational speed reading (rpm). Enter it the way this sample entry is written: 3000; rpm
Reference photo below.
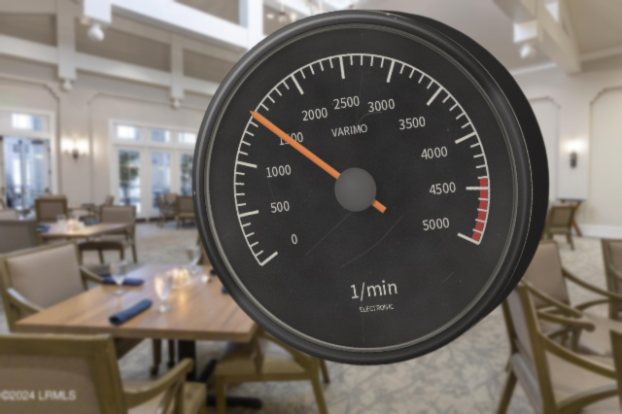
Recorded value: 1500; rpm
